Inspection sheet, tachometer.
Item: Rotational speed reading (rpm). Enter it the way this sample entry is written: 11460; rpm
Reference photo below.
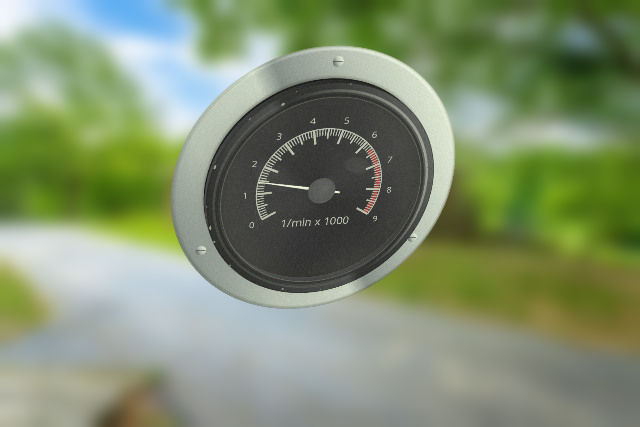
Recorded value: 1500; rpm
